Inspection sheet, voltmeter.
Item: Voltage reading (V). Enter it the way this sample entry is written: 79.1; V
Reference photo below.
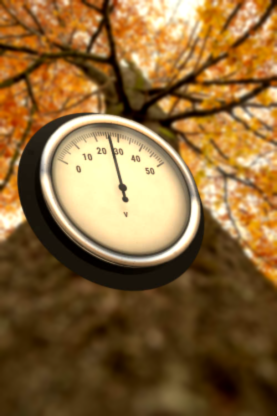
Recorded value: 25; V
